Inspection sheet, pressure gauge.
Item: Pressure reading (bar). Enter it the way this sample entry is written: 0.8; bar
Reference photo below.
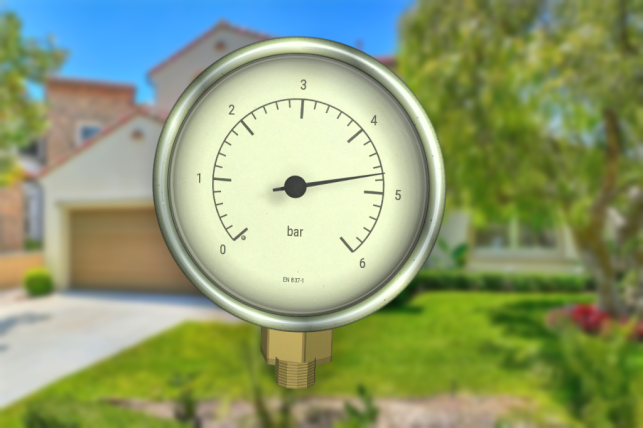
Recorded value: 4.7; bar
